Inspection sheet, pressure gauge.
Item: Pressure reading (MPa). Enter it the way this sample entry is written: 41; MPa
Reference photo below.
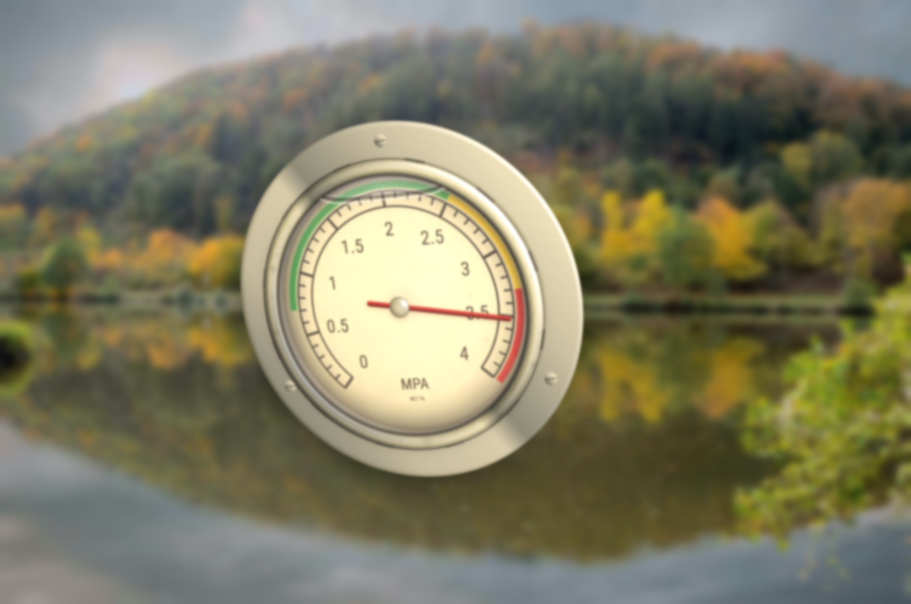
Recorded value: 3.5; MPa
